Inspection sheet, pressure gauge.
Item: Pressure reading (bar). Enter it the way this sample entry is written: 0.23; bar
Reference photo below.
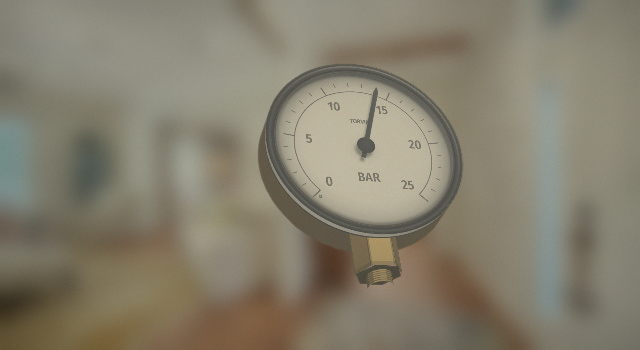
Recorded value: 14; bar
